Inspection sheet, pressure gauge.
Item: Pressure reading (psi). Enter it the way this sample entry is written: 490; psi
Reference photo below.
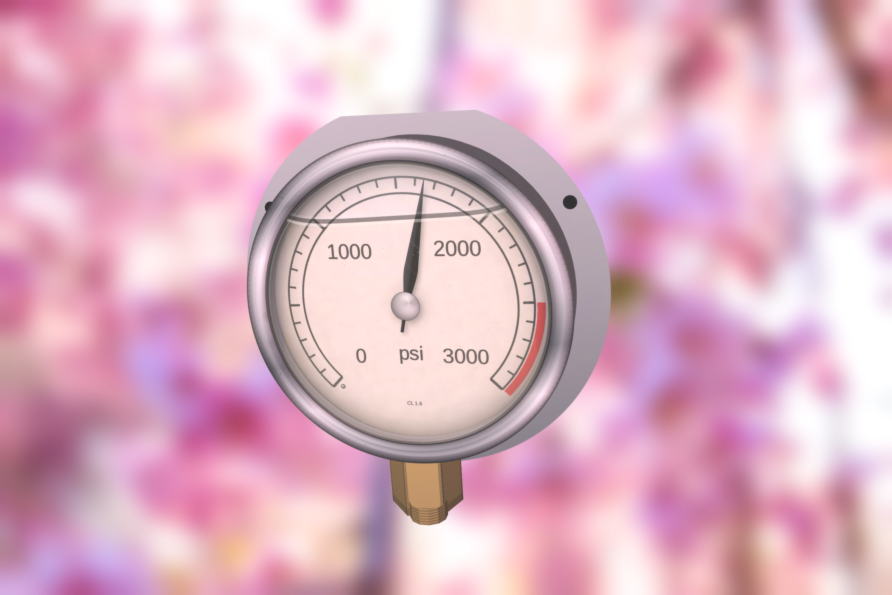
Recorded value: 1650; psi
